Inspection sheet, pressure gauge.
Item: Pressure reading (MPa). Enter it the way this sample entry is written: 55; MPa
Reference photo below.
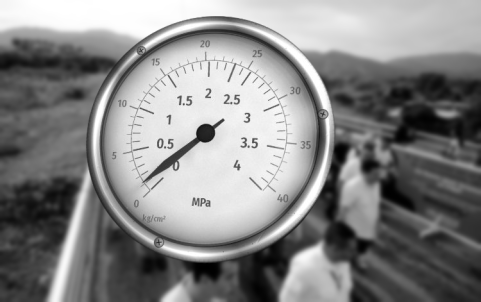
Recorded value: 0.1; MPa
